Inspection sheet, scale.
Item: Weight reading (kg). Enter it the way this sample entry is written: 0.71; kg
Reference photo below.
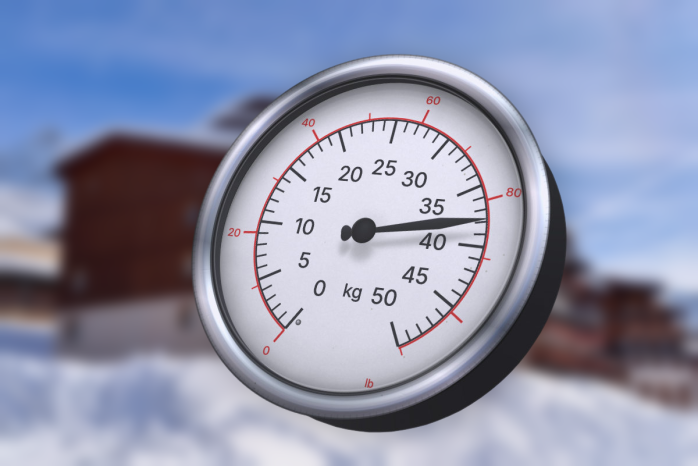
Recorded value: 38; kg
